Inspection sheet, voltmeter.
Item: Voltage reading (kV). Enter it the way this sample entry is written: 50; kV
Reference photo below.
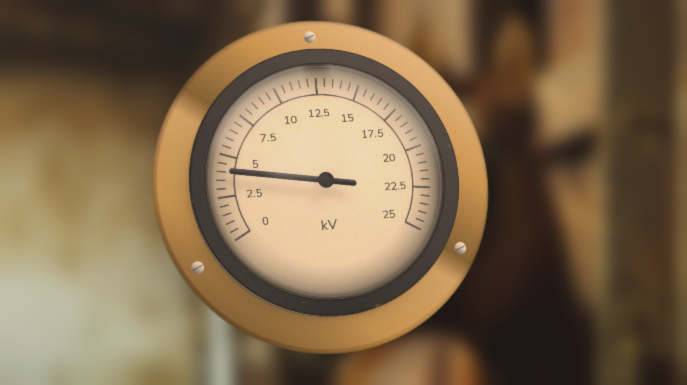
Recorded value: 4; kV
